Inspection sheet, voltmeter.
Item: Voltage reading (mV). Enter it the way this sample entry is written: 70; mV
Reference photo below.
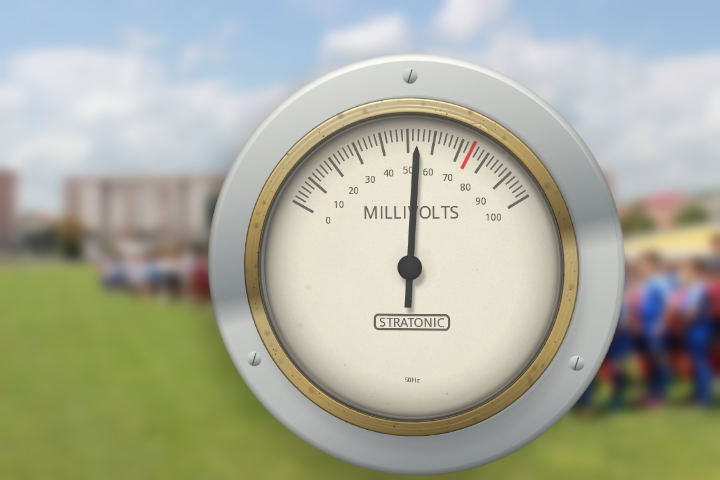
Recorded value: 54; mV
